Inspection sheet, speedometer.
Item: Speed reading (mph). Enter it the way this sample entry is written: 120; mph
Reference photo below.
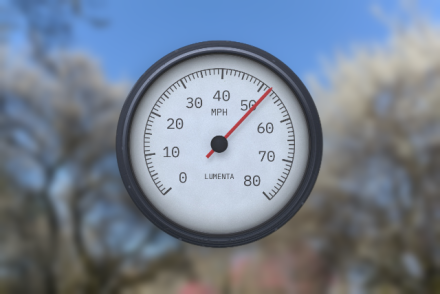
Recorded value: 52; mph
